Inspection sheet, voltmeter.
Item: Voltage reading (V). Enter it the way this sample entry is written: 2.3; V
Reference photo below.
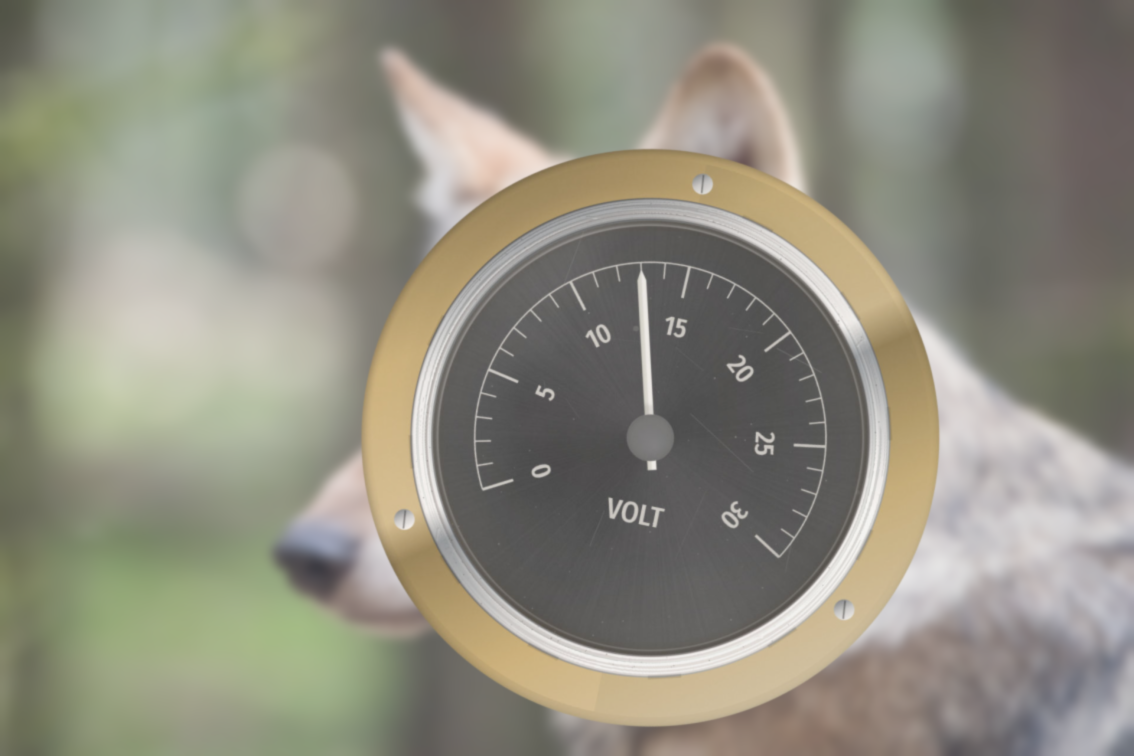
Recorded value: 13; V
